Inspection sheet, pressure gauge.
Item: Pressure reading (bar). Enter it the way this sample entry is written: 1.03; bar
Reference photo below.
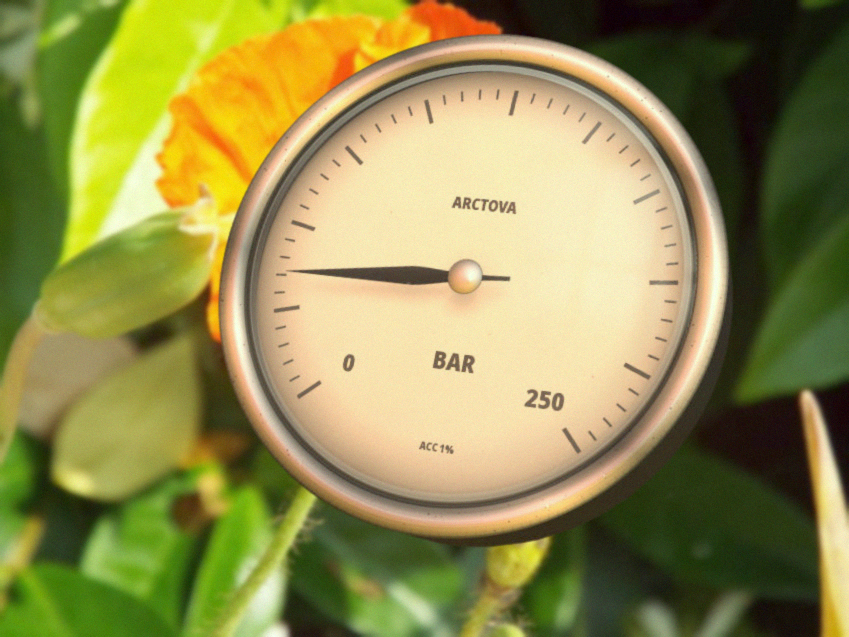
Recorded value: 35; bar
